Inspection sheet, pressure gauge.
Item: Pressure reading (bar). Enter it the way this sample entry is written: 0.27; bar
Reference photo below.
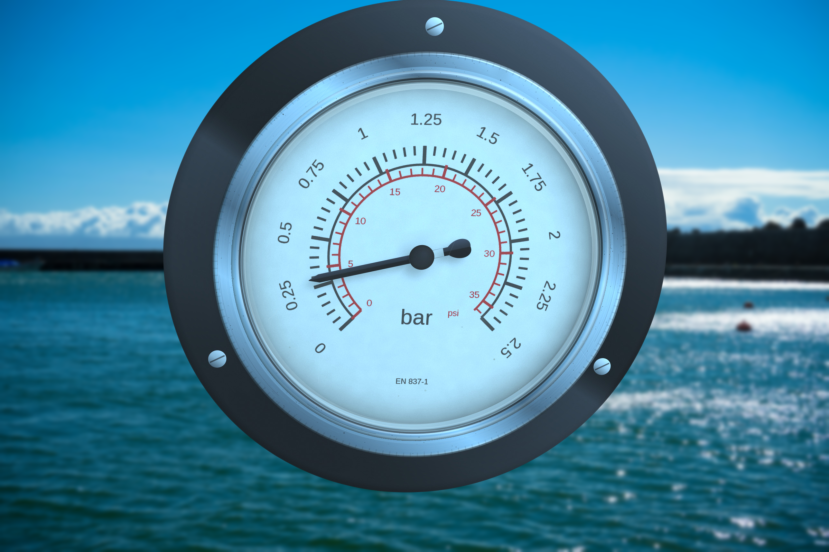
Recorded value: 0.3; bar
